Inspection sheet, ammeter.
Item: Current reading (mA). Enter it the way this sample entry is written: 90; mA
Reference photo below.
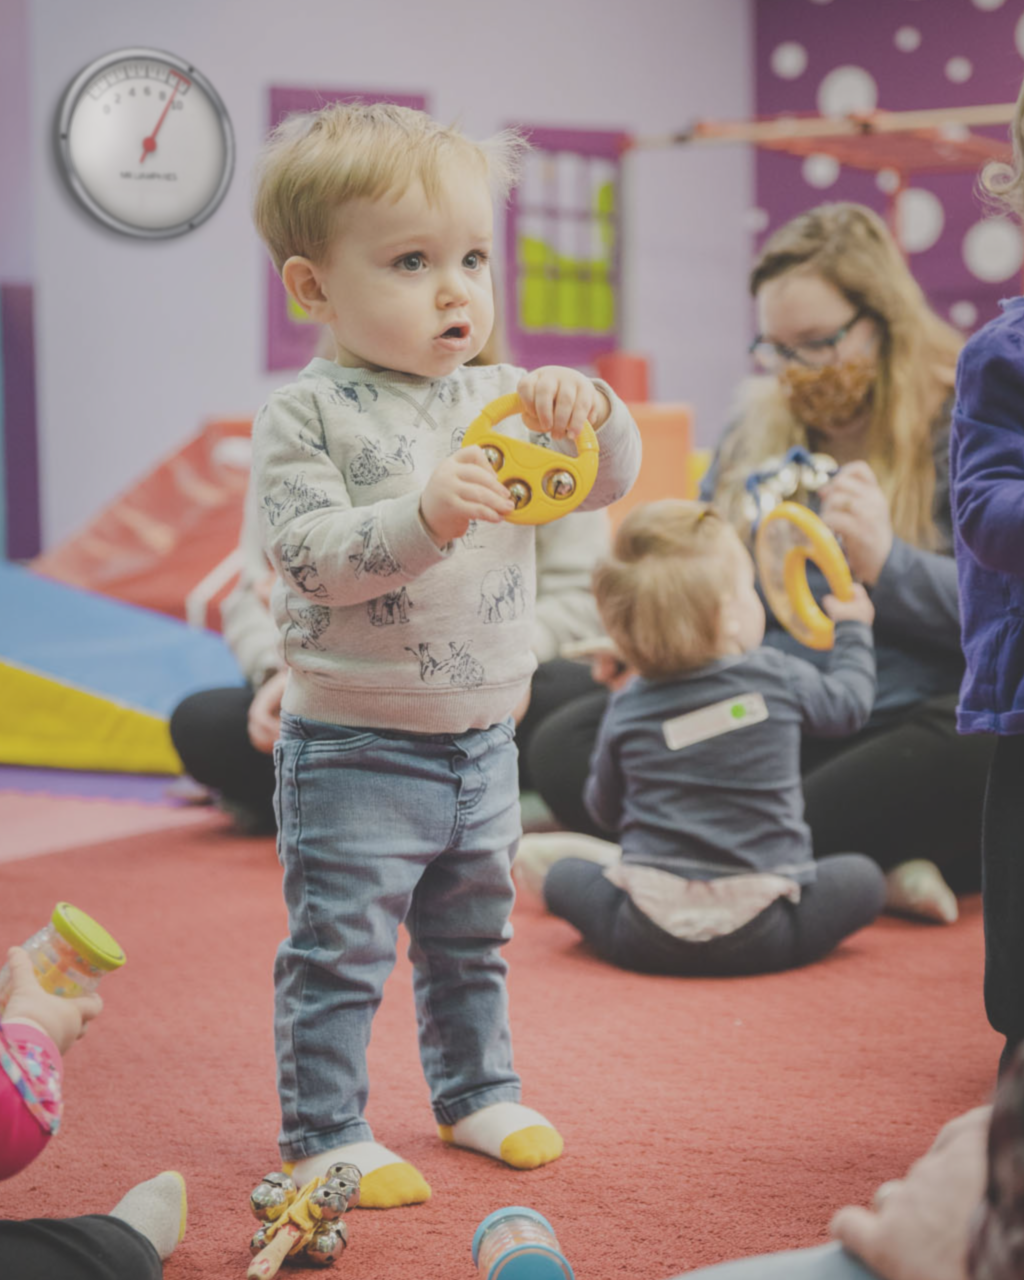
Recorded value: 9; mA
